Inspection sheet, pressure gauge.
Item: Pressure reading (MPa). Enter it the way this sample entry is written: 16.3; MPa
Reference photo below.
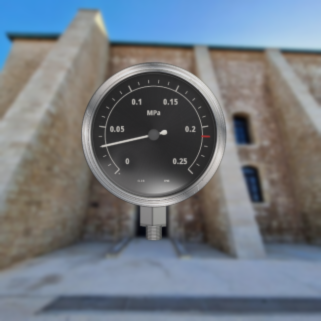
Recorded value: 0.03; MPa
